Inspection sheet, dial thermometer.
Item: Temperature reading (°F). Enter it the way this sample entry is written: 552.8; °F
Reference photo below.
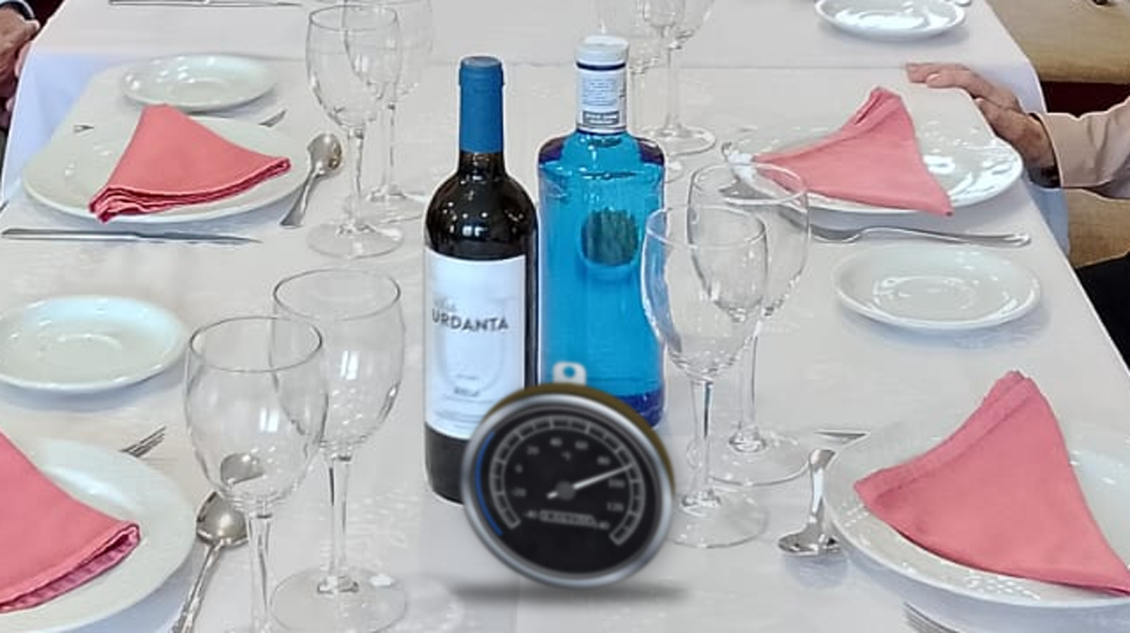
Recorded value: 90; °F
